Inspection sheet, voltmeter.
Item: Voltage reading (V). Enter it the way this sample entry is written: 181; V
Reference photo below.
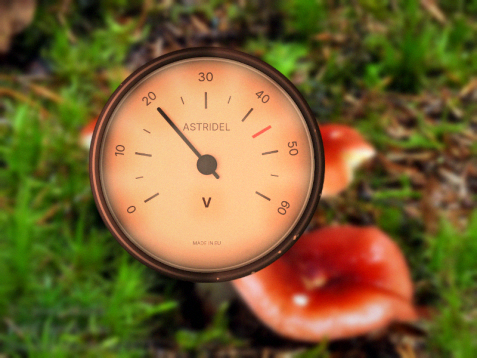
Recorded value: 20; V
